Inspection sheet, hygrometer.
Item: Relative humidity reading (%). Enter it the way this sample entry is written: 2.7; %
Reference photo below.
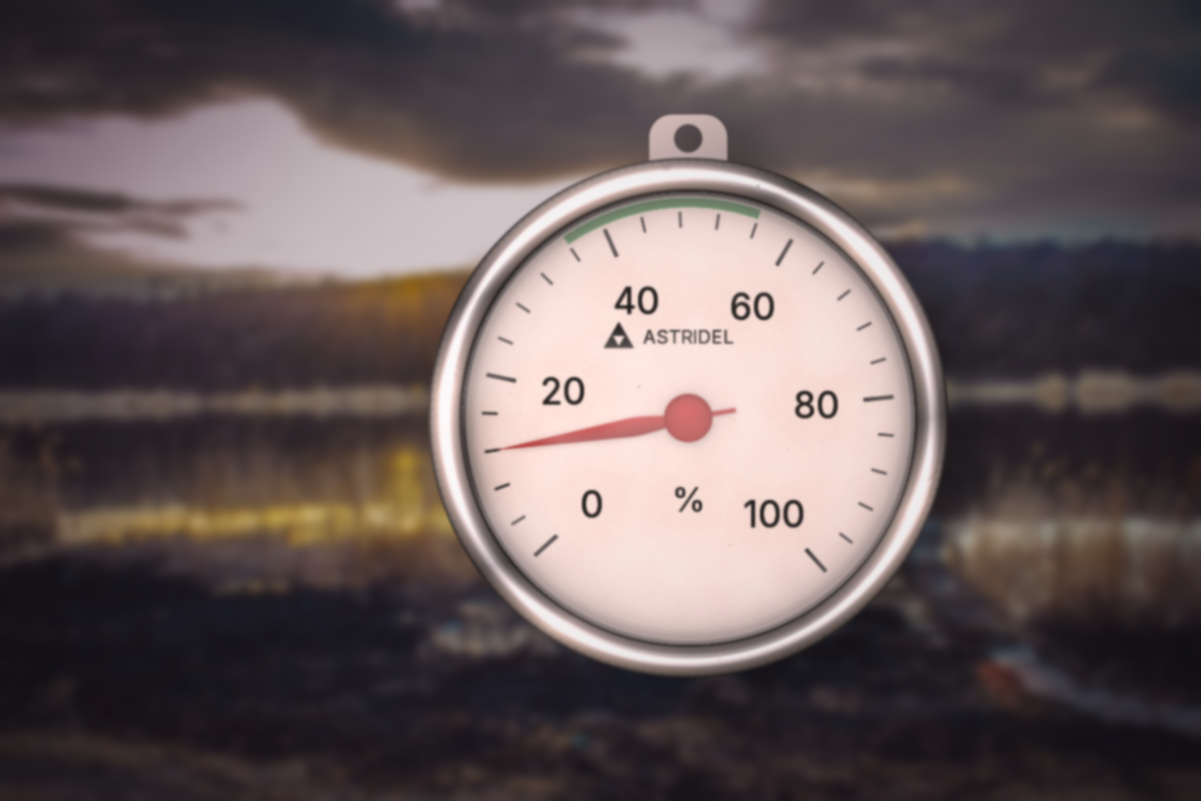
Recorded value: 12; %
